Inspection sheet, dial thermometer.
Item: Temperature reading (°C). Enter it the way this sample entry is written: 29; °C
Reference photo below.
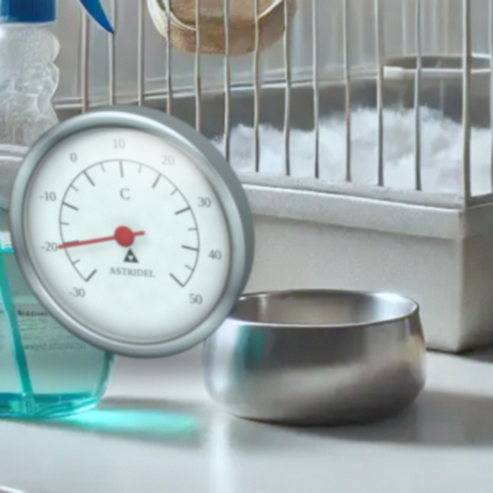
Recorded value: -20; °C
